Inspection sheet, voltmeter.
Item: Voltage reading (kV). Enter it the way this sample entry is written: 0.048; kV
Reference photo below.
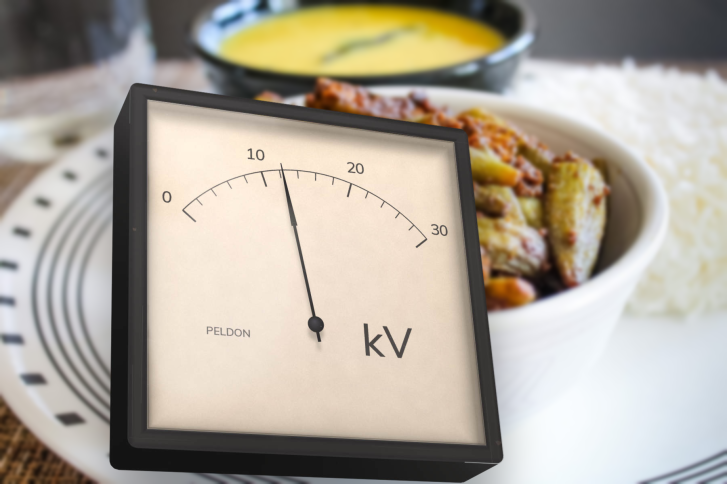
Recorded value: 12; kV
